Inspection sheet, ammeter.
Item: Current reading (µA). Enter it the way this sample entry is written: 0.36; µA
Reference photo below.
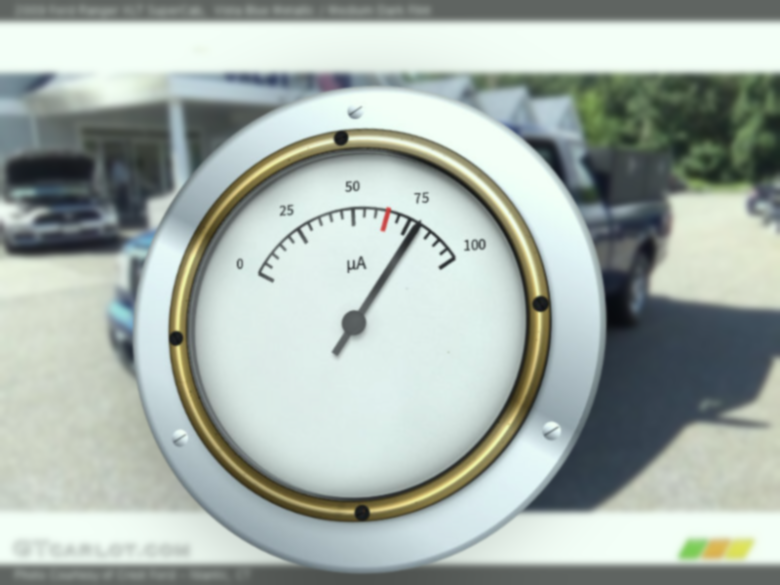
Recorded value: 80; µA
